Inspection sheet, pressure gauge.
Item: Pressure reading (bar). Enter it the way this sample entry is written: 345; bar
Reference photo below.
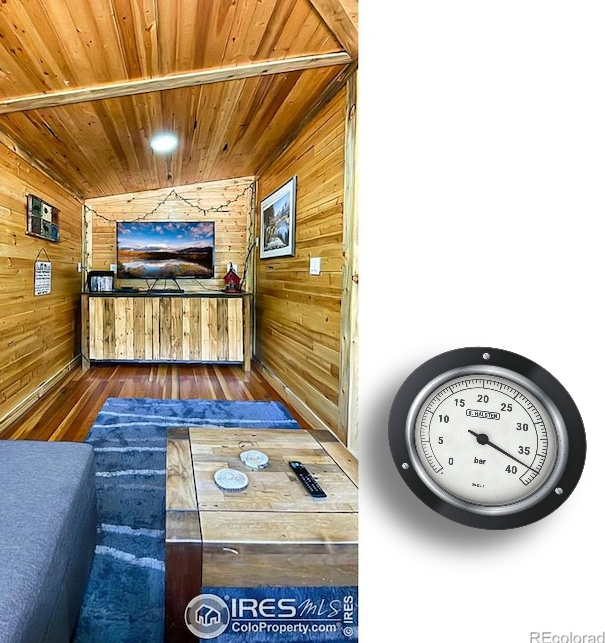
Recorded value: 37.5; bar
